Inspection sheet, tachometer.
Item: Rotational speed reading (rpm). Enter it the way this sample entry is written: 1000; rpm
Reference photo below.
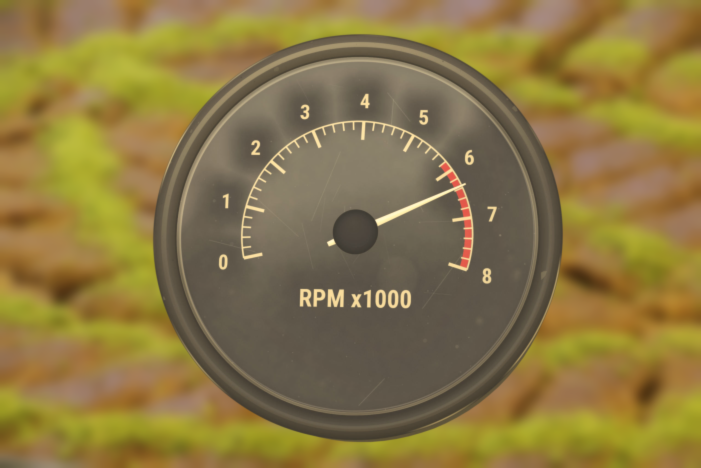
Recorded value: 6400; rpm
